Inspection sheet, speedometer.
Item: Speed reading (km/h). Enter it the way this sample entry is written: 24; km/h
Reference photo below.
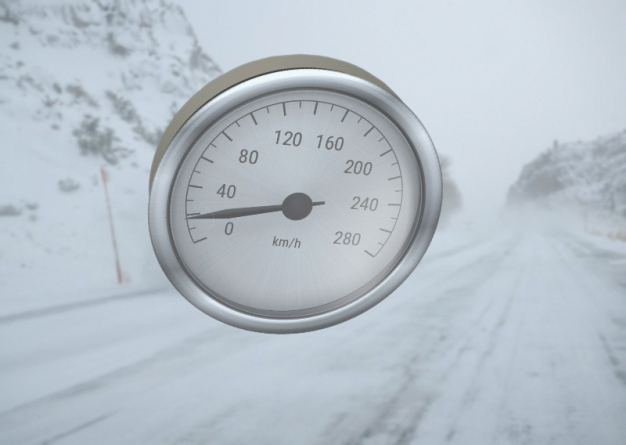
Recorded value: 20; km/h
